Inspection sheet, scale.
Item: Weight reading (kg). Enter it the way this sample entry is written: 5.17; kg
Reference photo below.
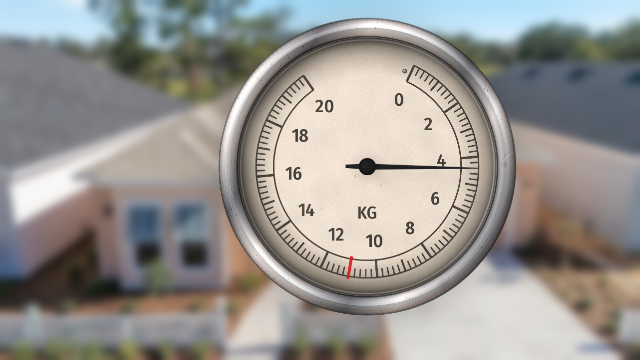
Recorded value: 4.4; kg
